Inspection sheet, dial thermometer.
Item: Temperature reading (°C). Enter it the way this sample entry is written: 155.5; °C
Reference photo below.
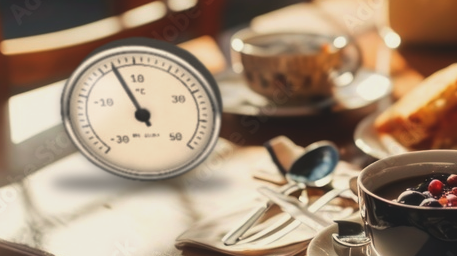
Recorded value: 4; °C
